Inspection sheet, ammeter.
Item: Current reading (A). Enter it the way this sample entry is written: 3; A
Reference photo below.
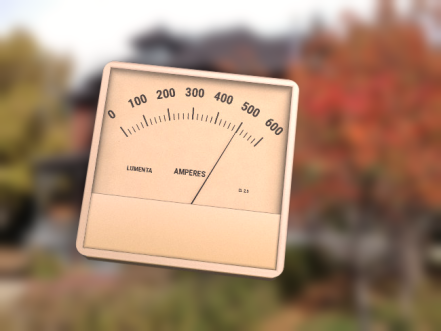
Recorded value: 500; A
